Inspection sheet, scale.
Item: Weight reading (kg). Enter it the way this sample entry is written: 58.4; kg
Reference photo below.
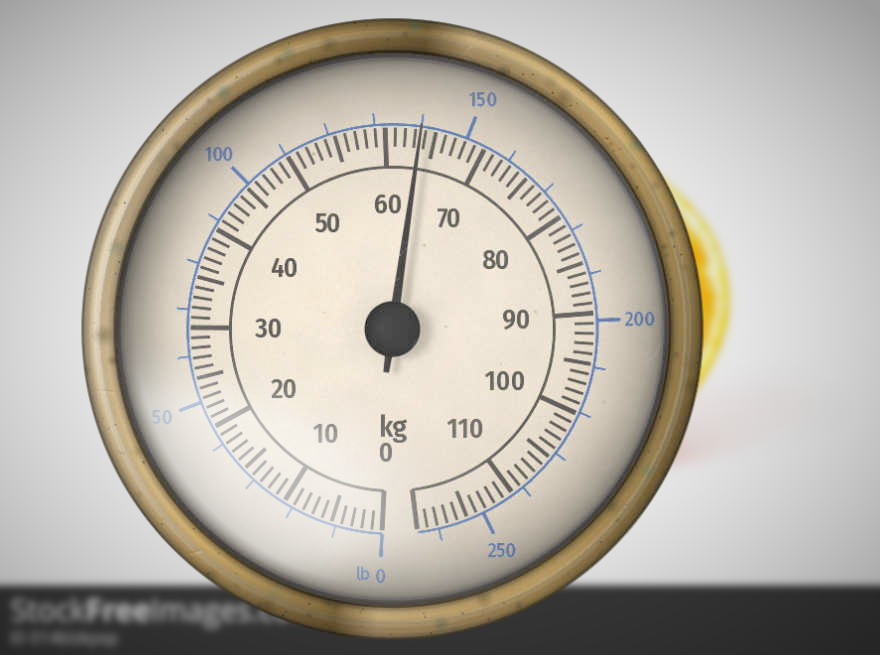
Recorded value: 63.5; kg
